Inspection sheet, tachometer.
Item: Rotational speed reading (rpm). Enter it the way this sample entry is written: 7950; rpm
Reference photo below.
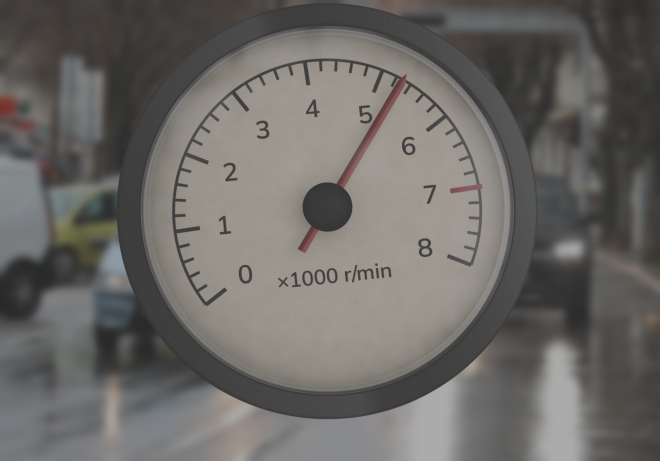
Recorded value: 5300; rpm
